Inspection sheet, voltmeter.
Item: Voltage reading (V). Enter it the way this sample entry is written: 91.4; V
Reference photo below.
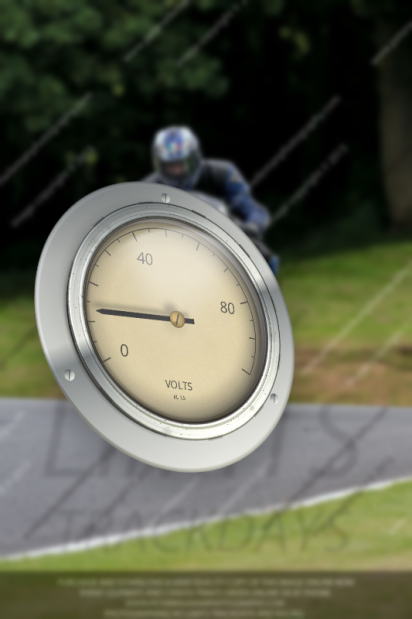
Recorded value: 12.5; V
